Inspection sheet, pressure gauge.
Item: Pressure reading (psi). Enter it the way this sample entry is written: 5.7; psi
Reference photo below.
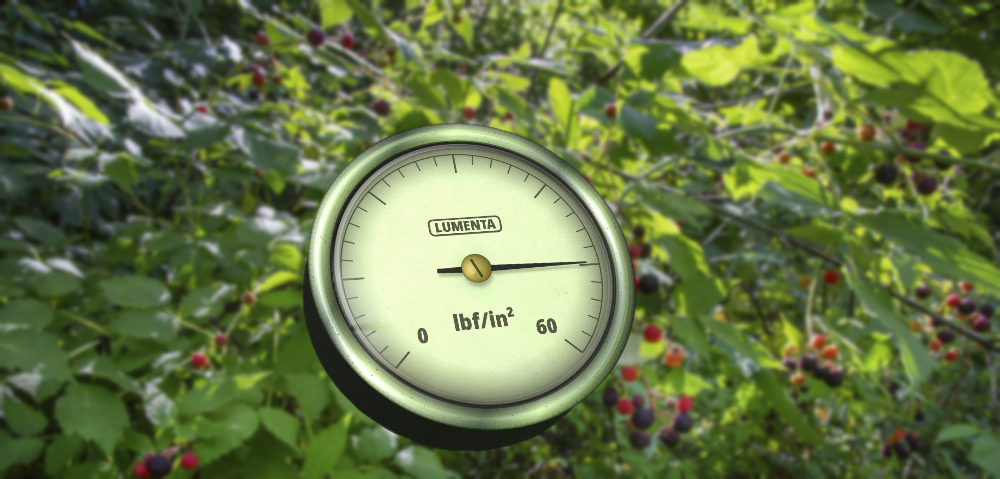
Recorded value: 50; psi
